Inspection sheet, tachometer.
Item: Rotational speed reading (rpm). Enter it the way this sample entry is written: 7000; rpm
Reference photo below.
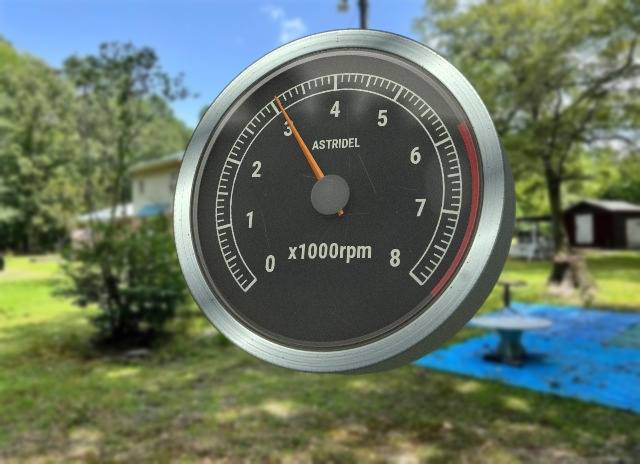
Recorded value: 3100; rpm
